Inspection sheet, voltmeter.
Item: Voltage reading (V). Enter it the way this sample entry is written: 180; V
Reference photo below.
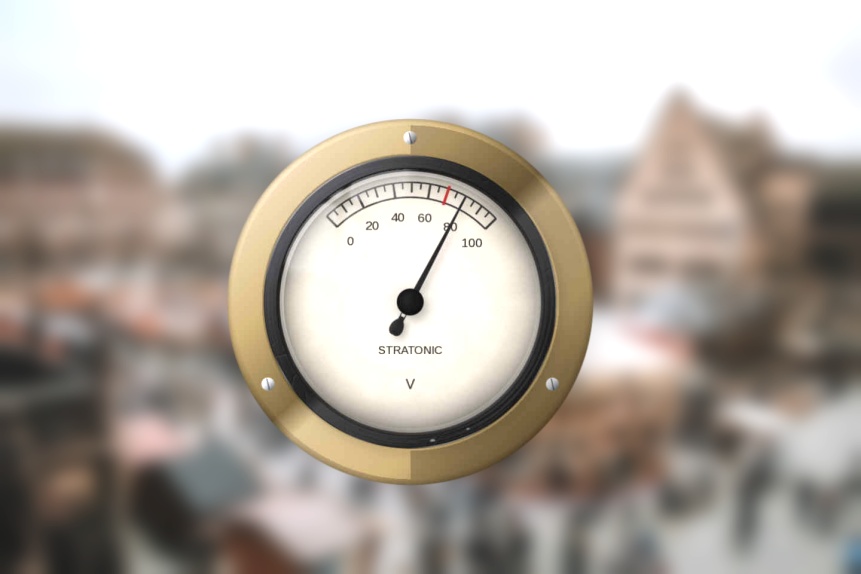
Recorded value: 80; V
